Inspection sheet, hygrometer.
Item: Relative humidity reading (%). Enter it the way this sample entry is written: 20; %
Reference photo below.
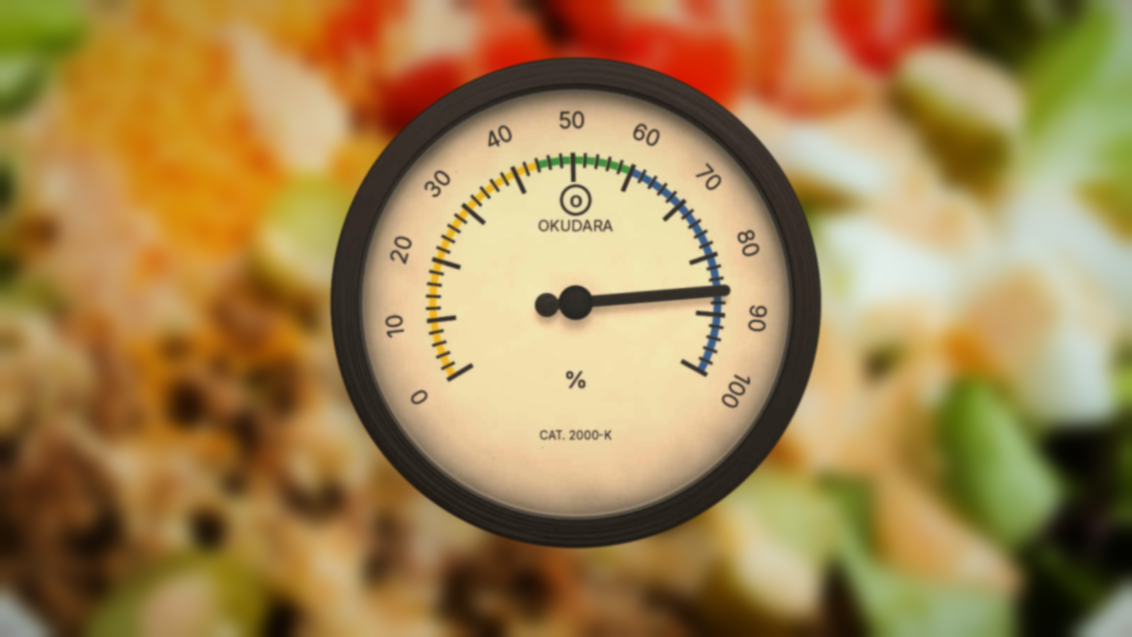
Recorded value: 86; %
